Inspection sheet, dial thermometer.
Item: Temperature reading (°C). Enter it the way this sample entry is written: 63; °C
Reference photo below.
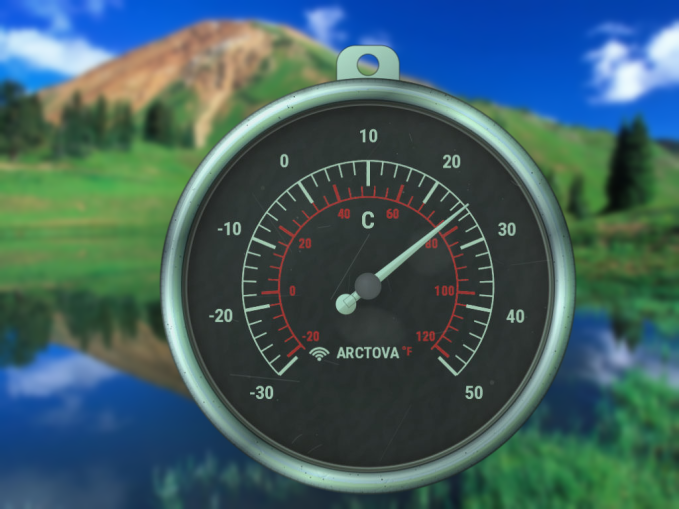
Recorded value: 25; °C
